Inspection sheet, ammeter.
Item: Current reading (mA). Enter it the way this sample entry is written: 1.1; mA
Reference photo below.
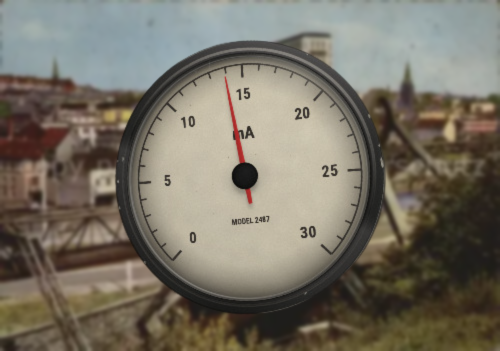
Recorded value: 14; mA
